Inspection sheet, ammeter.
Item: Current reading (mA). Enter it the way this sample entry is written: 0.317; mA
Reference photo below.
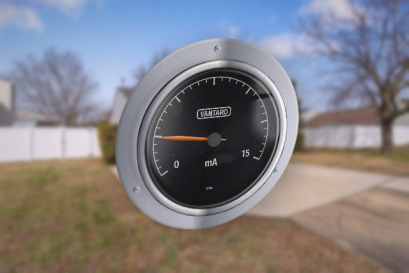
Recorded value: 2.5; mA
